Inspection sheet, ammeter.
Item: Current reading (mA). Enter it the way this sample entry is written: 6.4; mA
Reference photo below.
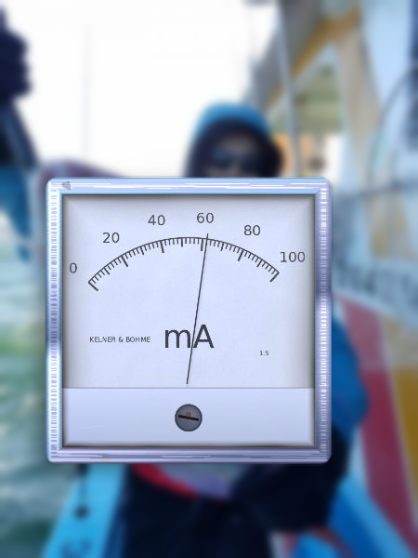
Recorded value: 62; mA
